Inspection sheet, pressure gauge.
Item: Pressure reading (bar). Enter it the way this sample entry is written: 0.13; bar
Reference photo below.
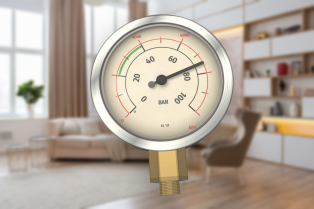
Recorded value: 75; bar
